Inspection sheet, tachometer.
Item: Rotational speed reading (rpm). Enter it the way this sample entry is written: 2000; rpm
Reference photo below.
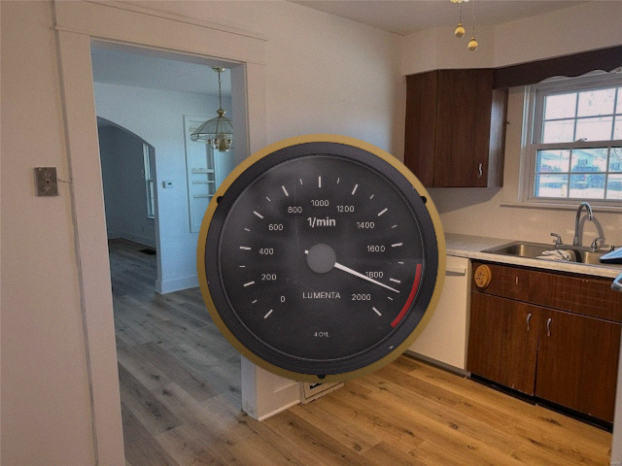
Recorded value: 1850; rpm
